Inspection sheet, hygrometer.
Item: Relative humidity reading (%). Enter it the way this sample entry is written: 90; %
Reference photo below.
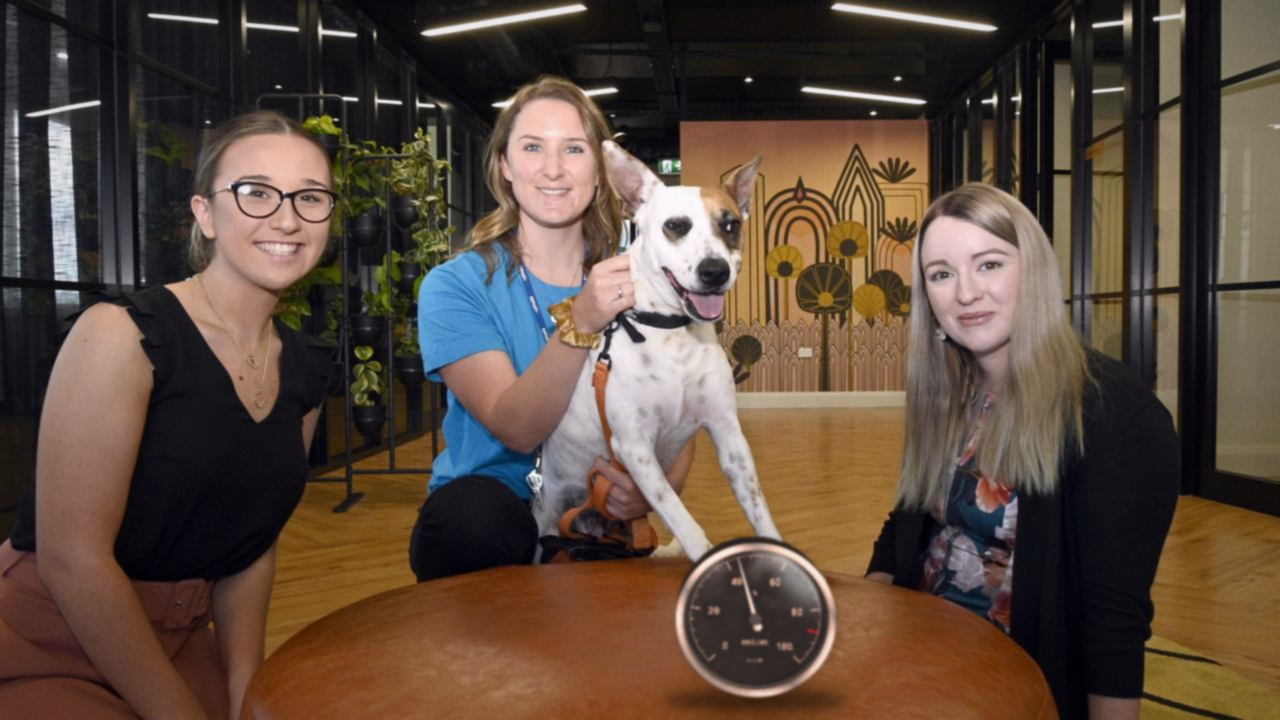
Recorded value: 44; %
